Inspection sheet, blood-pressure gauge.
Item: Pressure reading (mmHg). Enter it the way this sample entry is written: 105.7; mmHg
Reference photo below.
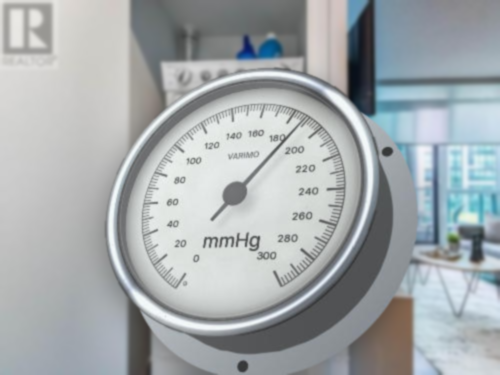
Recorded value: 190; mmHg
